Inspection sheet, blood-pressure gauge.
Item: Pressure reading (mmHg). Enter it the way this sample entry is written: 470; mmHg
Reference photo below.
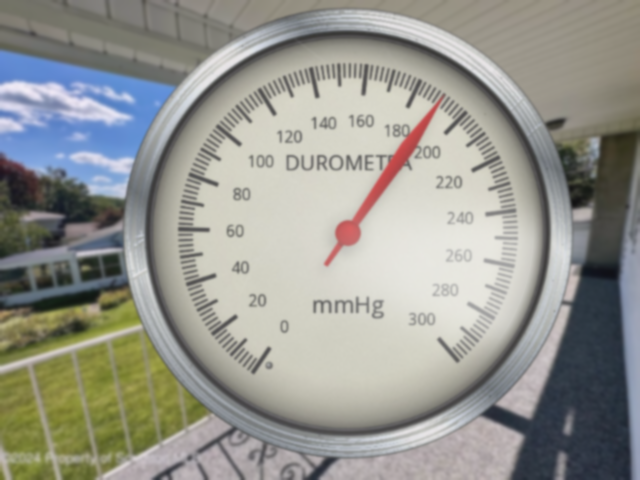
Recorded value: 190; mmHg
